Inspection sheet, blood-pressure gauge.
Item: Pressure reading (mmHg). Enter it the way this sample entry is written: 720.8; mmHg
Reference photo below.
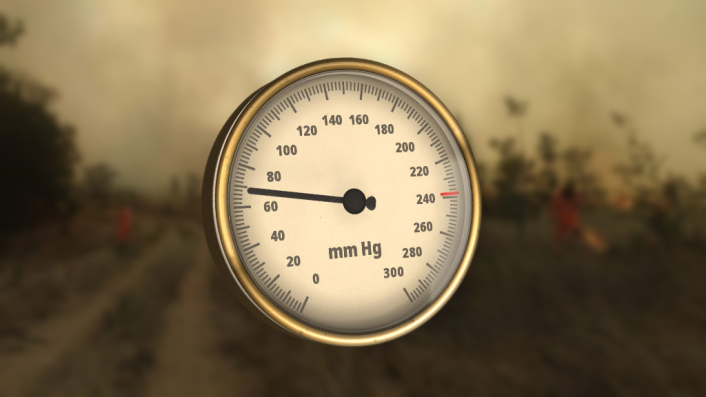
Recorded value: 68; mmHg
